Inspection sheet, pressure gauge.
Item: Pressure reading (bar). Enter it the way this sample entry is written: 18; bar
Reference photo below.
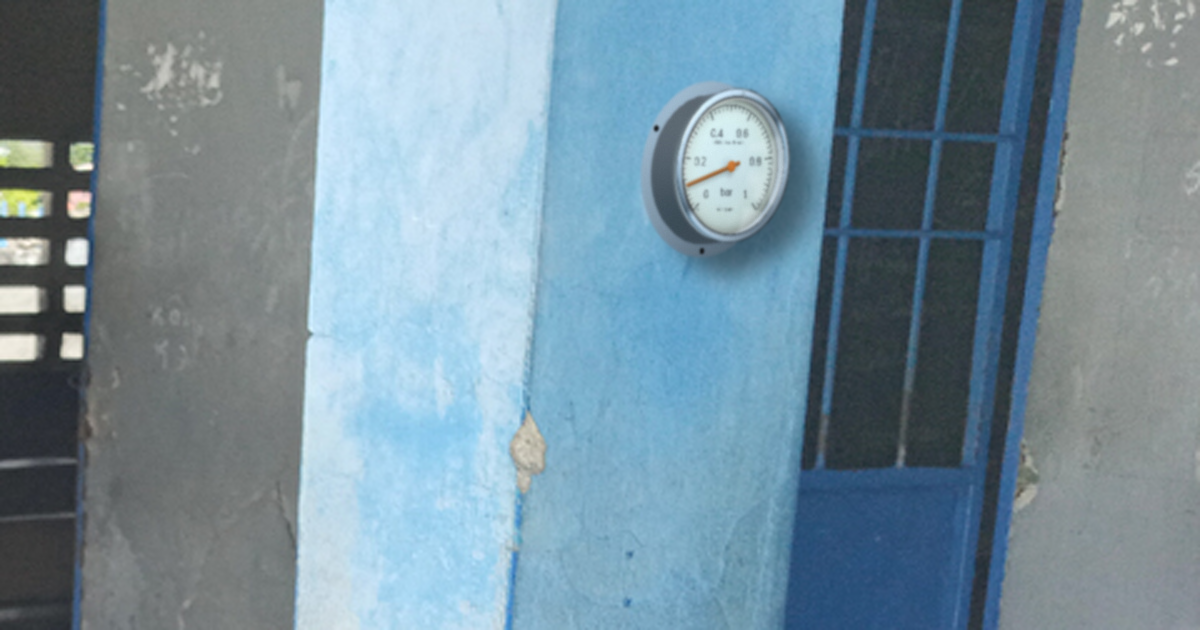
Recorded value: 0.1; bar
